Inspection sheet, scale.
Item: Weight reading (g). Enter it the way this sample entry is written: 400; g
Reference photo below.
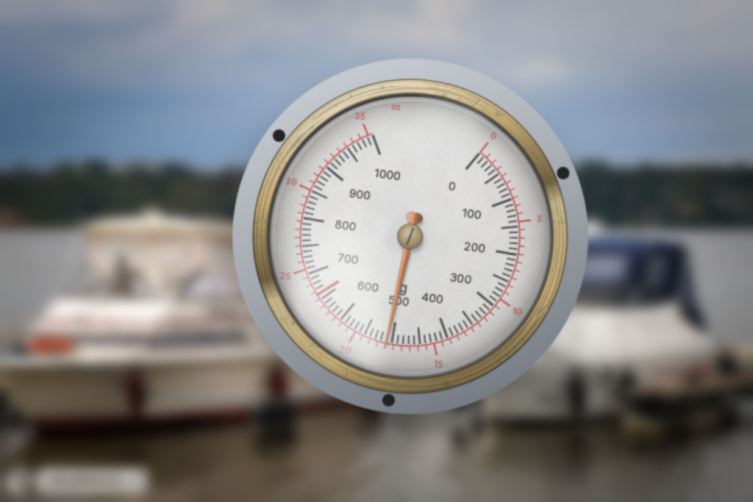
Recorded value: 510; g
